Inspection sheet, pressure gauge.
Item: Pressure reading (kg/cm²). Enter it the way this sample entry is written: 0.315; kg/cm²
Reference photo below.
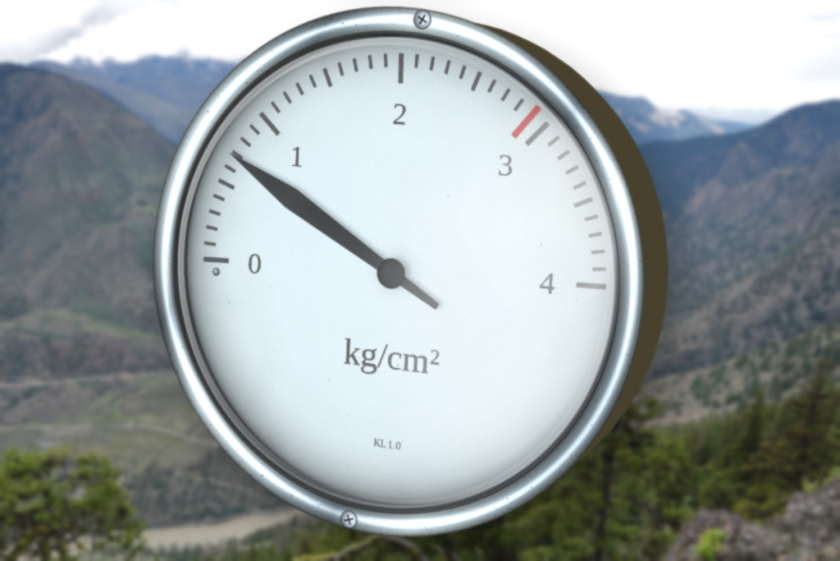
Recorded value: 0.7; kg/cm²
